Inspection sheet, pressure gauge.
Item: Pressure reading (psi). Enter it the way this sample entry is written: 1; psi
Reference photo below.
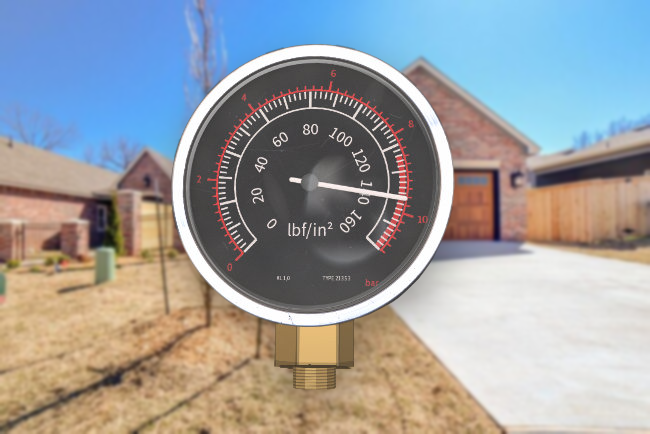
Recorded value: 140; psi
